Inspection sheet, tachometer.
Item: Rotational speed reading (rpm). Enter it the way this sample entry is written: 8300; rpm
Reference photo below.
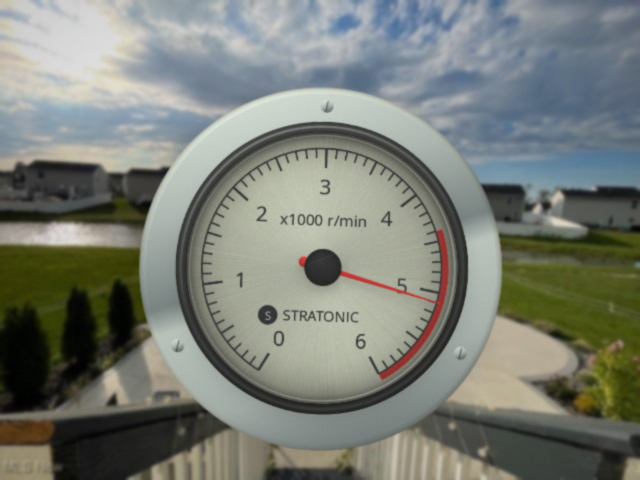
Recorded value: 5100; rpm
